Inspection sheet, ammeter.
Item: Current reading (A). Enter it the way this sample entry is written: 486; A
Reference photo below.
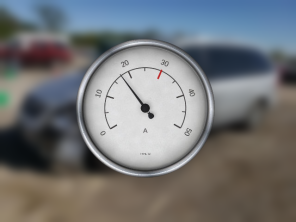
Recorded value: 17.5; A
